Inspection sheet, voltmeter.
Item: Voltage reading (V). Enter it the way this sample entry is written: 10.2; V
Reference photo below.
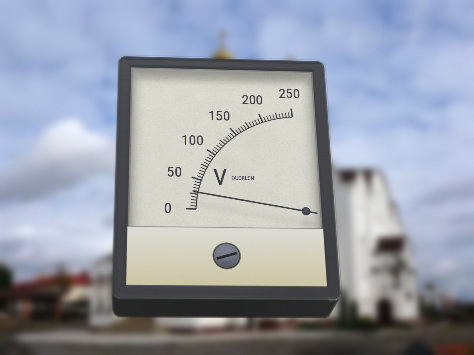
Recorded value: 25; V
